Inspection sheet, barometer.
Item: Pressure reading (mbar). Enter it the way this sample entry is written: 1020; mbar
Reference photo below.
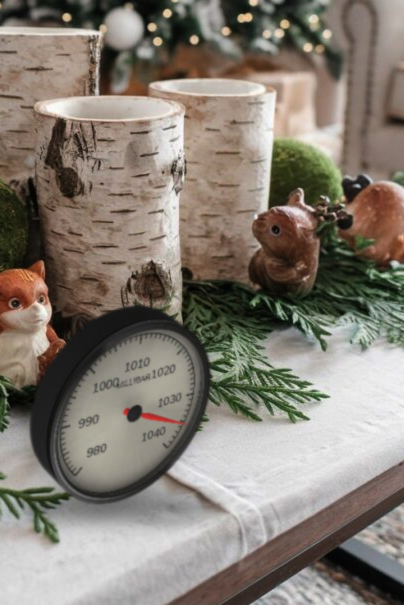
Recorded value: 1035; mbar
